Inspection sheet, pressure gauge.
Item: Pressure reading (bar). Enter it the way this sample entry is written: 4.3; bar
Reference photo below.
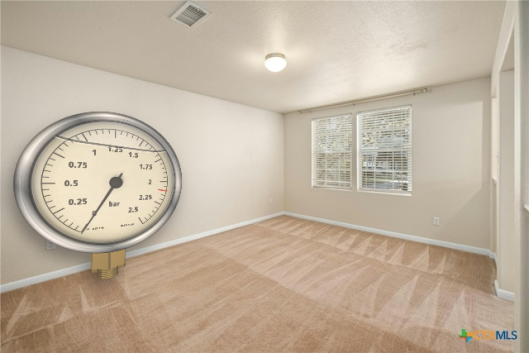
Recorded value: 0; bar
